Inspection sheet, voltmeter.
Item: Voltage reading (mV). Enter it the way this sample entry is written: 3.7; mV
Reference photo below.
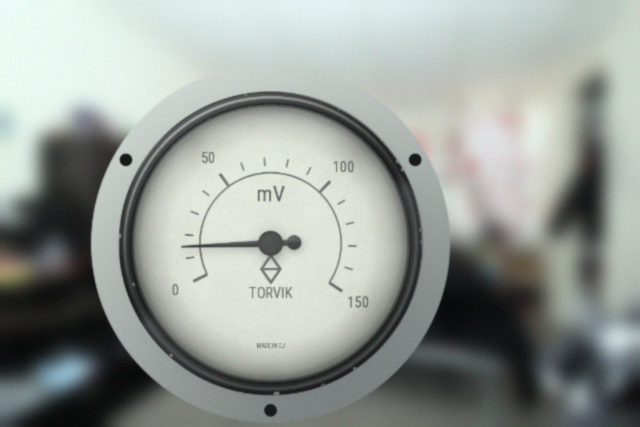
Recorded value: 15; mV
